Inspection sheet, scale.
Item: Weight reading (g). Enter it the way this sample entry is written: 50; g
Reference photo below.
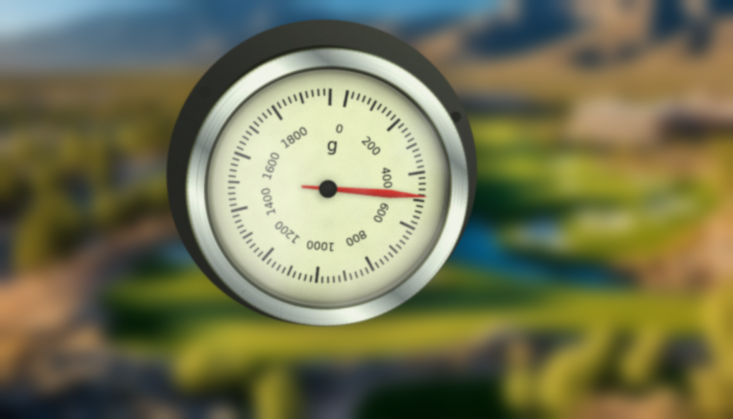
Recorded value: 480; g
